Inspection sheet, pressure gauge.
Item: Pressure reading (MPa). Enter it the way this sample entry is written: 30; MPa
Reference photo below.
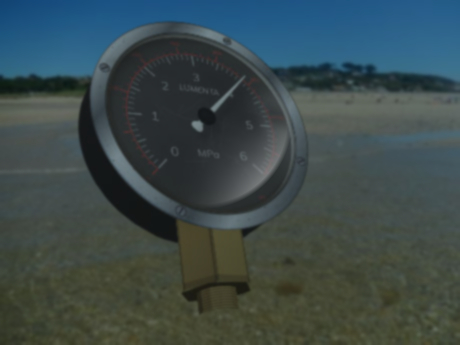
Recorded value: 4; MPa
